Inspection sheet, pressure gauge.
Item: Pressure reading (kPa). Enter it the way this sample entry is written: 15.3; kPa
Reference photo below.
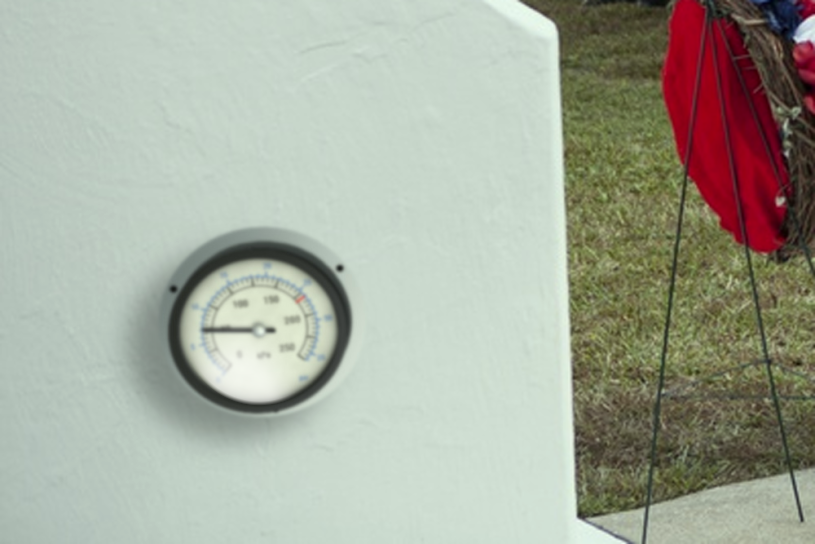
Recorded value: 50; kPa
